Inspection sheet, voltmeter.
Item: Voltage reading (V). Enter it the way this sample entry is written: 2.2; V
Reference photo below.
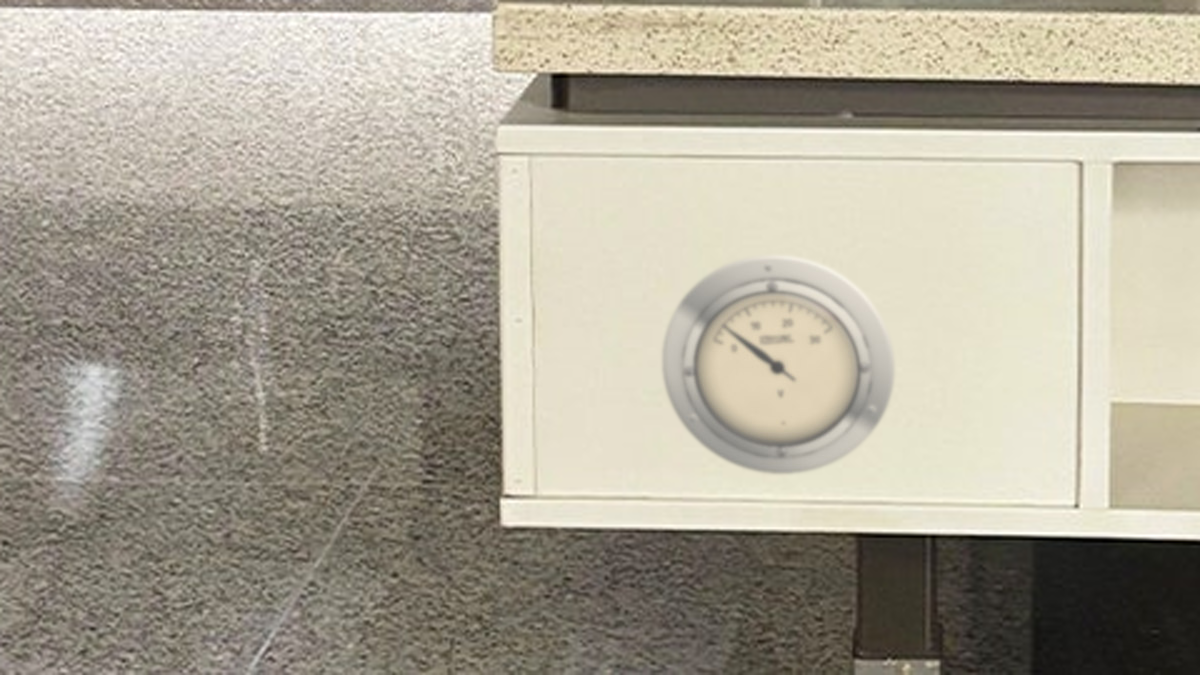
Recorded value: 4; V
